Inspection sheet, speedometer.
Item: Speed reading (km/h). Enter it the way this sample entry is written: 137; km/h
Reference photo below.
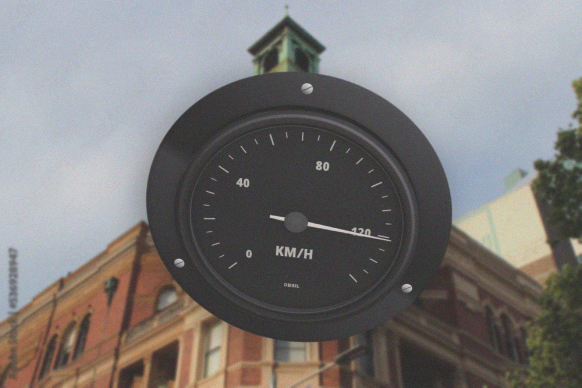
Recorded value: 120; km/h
